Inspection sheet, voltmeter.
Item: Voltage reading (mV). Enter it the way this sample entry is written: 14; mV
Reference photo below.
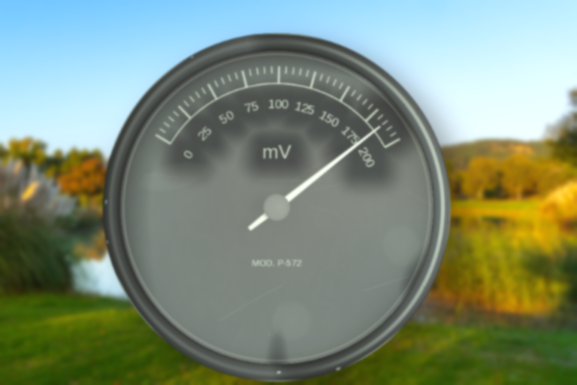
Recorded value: 185; mV
